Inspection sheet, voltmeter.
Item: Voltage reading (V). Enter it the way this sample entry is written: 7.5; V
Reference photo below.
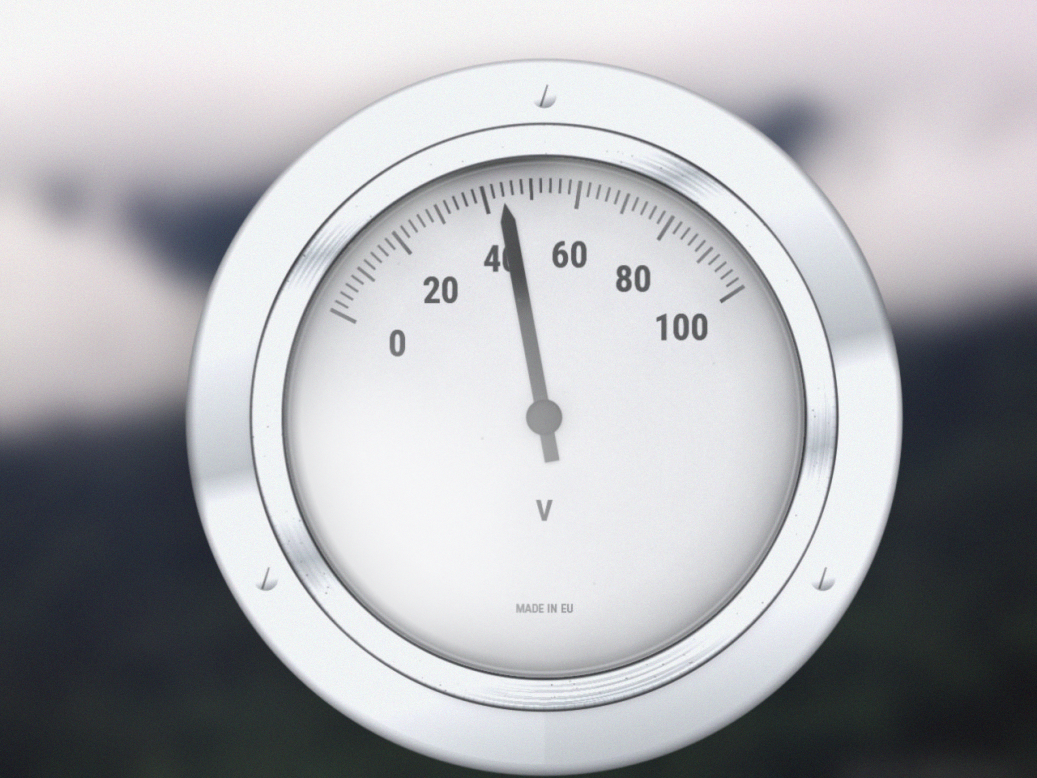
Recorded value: 44; V
